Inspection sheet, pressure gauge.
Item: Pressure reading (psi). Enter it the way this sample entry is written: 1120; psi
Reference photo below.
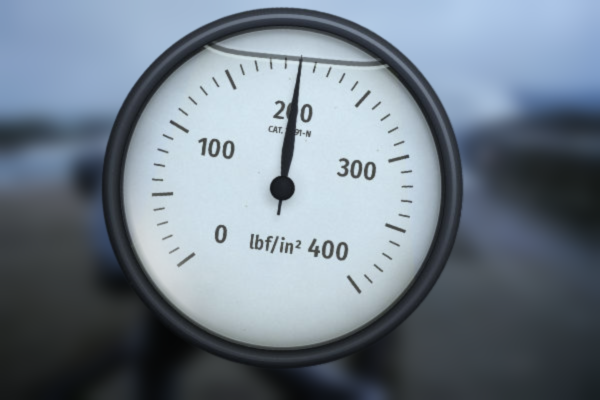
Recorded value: 200; psi
